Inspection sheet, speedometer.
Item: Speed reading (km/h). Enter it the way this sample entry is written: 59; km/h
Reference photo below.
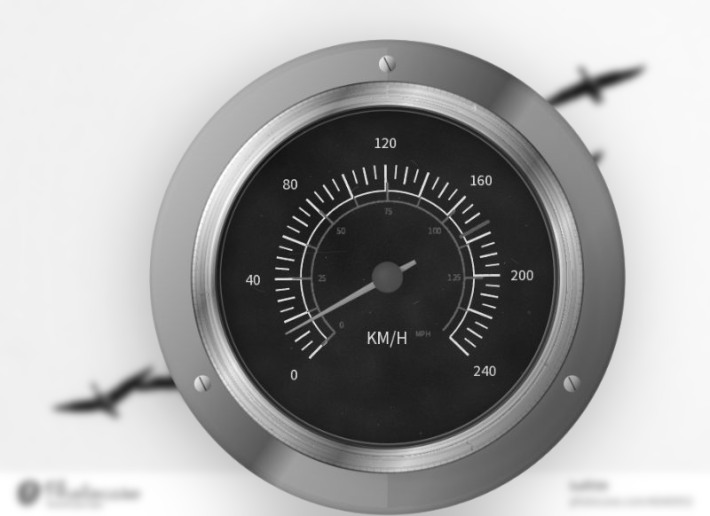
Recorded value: 15; km/h
